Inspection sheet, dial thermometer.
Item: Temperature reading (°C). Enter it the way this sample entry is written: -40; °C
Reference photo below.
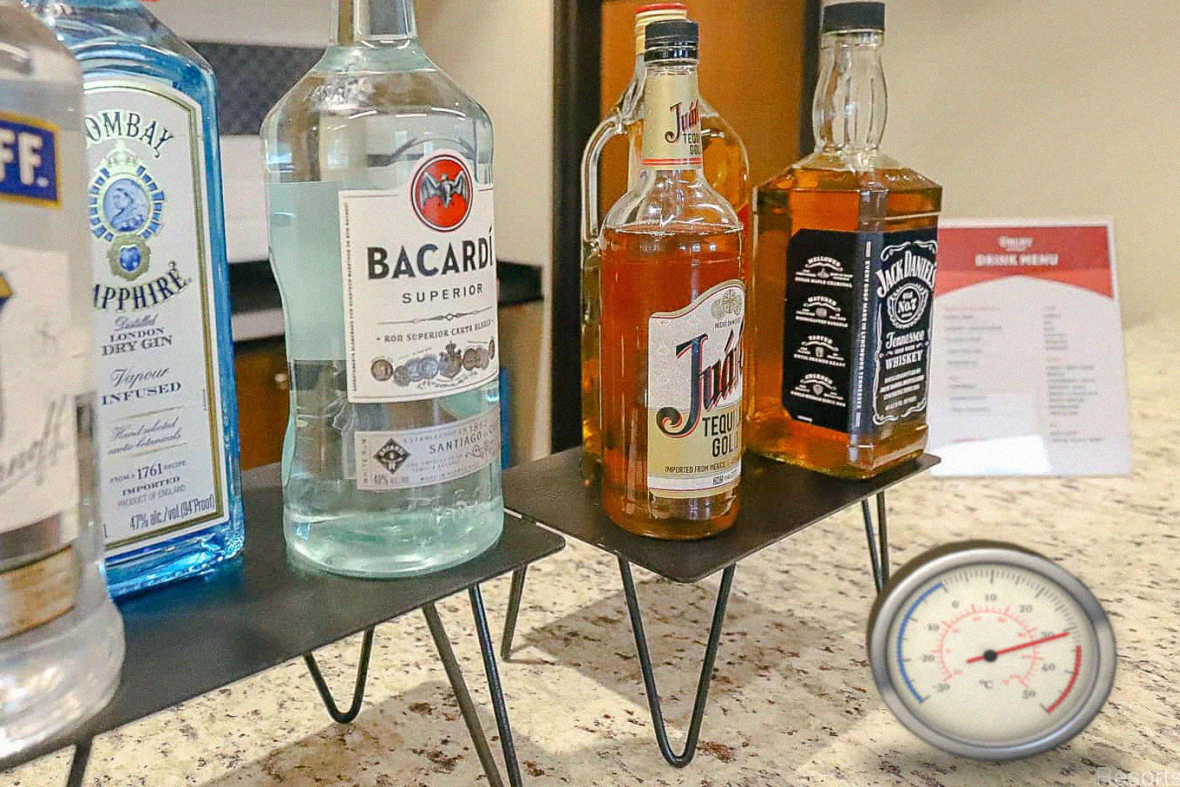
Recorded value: 30; °C
